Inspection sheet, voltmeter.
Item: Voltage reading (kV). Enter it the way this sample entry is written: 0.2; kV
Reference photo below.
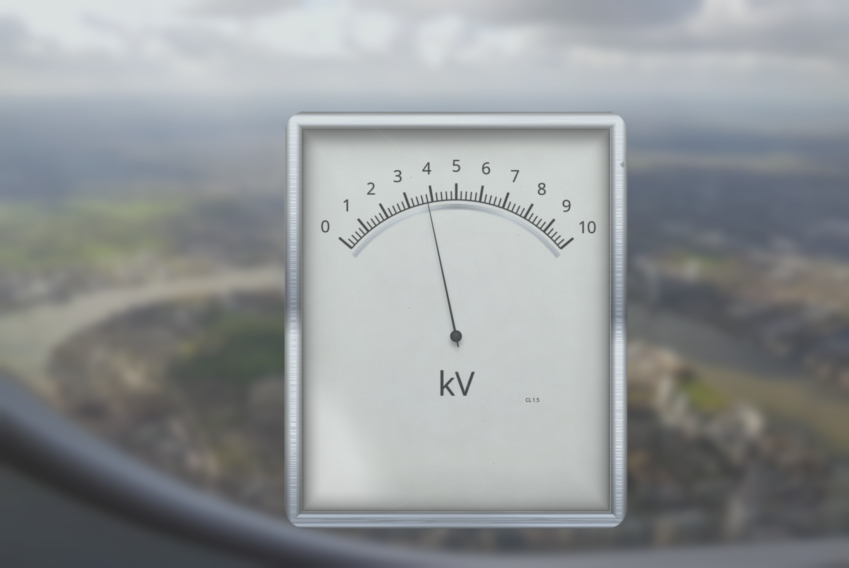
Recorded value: 3.8; kV
